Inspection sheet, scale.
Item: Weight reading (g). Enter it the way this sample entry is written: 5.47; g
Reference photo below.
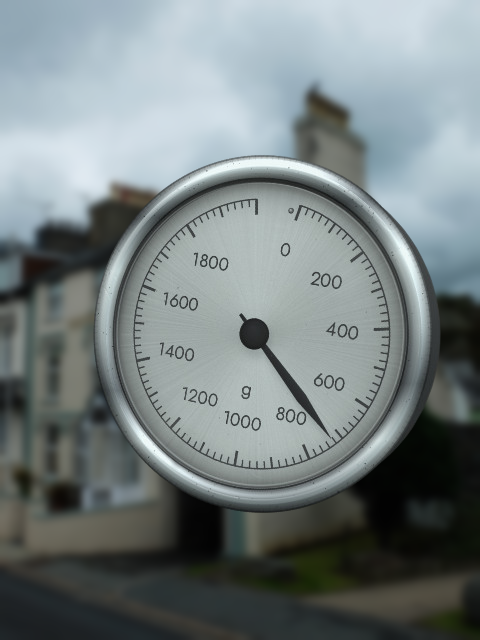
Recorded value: 720; g
